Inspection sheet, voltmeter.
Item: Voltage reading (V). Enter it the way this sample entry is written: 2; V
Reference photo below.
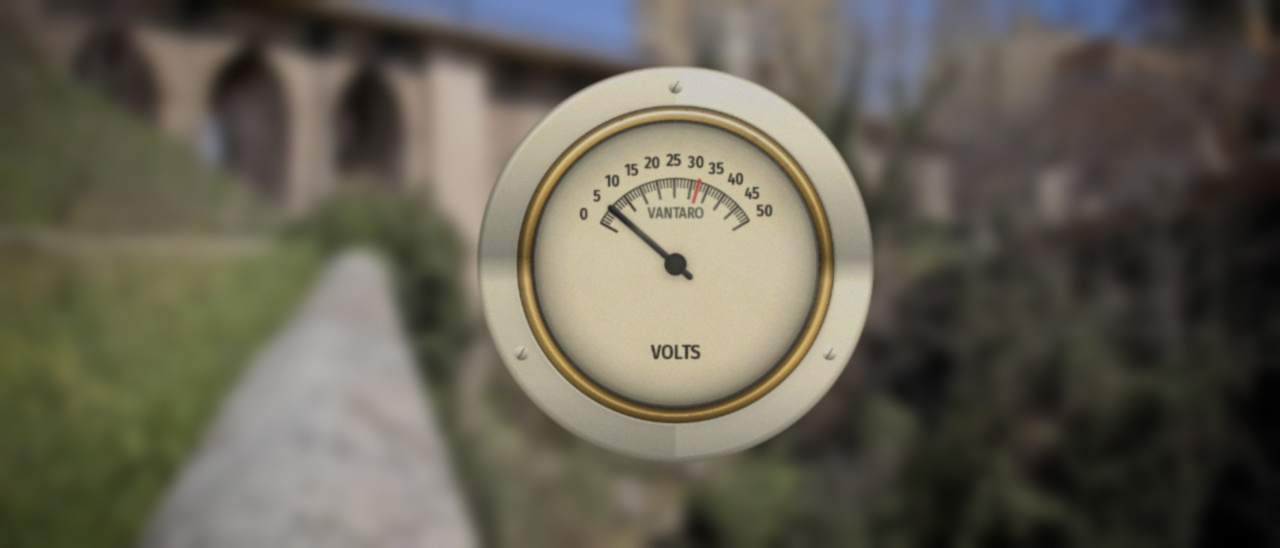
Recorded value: 5; V
